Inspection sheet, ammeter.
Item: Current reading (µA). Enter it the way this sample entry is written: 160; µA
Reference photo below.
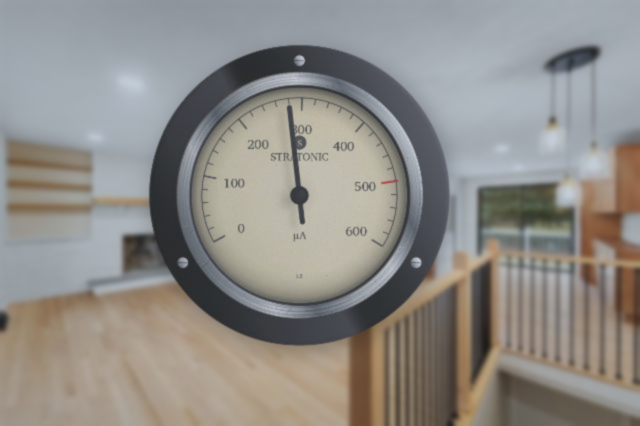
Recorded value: 280; µA
